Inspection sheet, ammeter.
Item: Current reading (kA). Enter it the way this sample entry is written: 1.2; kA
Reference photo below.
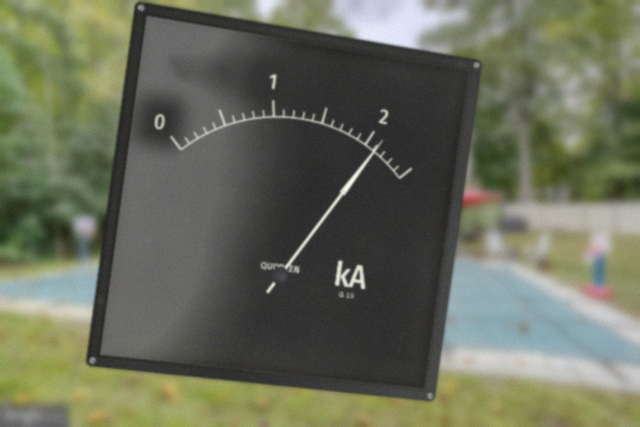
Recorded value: 2.1; kA
